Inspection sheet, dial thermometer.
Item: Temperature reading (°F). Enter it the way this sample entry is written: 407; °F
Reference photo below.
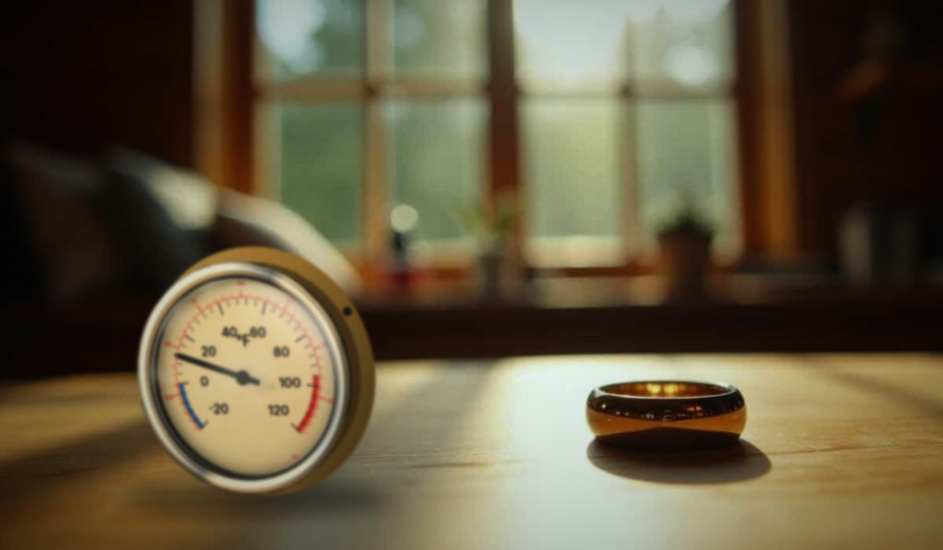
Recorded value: 12; °F
